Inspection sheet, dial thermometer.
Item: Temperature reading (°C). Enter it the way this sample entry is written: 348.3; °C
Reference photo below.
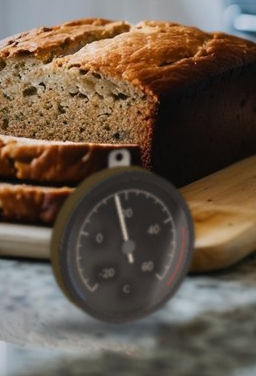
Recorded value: 16; °C
